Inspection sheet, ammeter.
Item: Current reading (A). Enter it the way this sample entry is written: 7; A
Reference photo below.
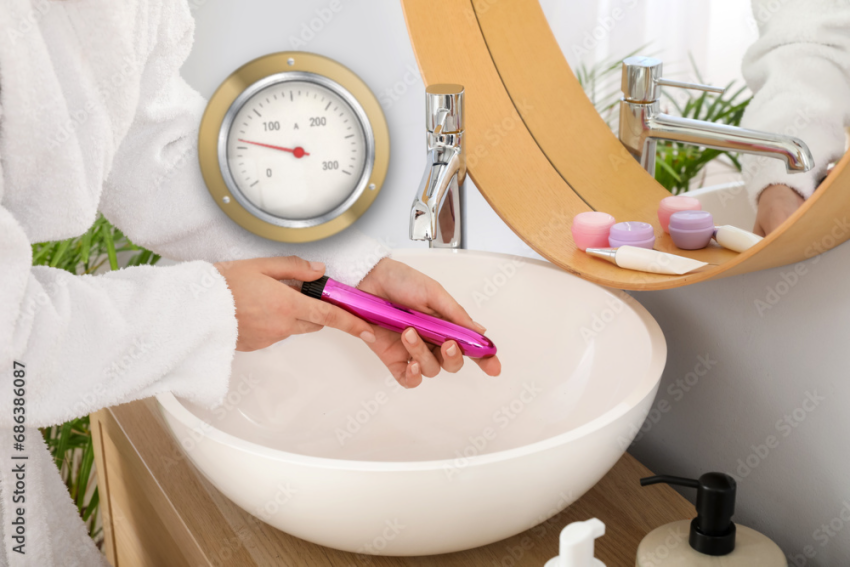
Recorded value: 60; A
